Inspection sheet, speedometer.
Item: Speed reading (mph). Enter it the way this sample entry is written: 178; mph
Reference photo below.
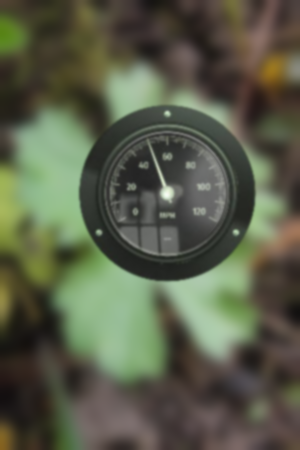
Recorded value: 50; mph
